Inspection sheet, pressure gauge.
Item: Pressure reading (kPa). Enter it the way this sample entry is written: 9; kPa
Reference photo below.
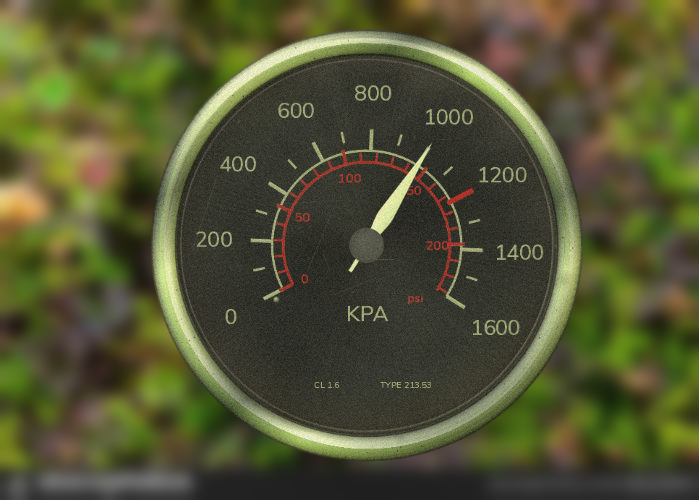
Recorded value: 1000; kPa
